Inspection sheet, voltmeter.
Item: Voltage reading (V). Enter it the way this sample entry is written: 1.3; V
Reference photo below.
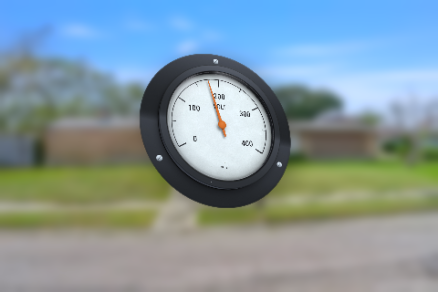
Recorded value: 175; V
